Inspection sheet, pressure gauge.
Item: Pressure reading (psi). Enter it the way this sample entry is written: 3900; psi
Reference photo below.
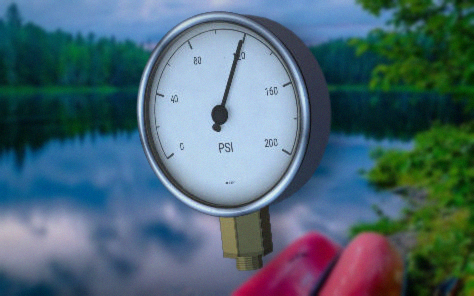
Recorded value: 120; psi
